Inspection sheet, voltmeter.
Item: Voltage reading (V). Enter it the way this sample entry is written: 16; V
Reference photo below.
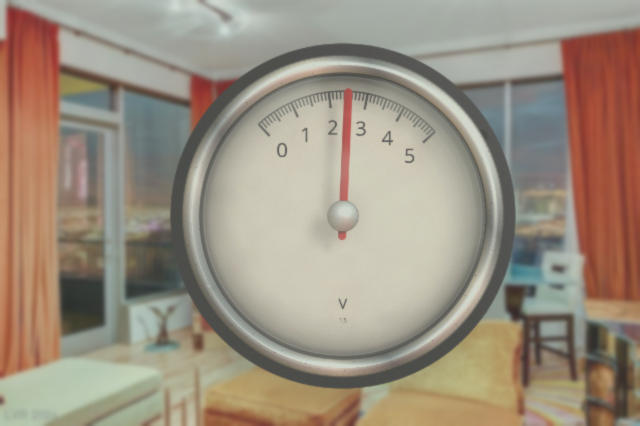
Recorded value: 2.5; V
